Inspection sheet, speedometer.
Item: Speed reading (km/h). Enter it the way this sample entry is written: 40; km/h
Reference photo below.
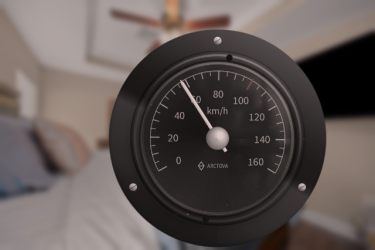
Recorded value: 57.5; km/h
